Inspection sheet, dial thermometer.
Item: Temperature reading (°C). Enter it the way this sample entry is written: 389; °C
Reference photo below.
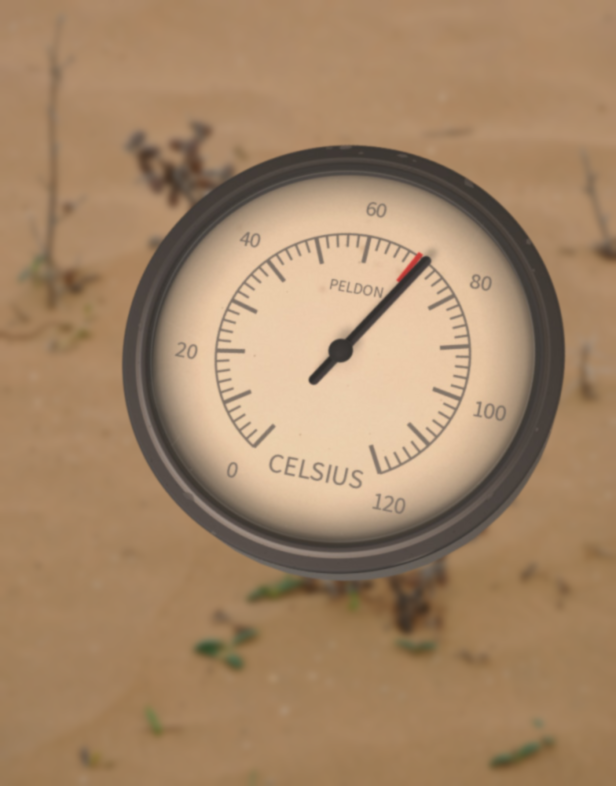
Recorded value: 72; °C
